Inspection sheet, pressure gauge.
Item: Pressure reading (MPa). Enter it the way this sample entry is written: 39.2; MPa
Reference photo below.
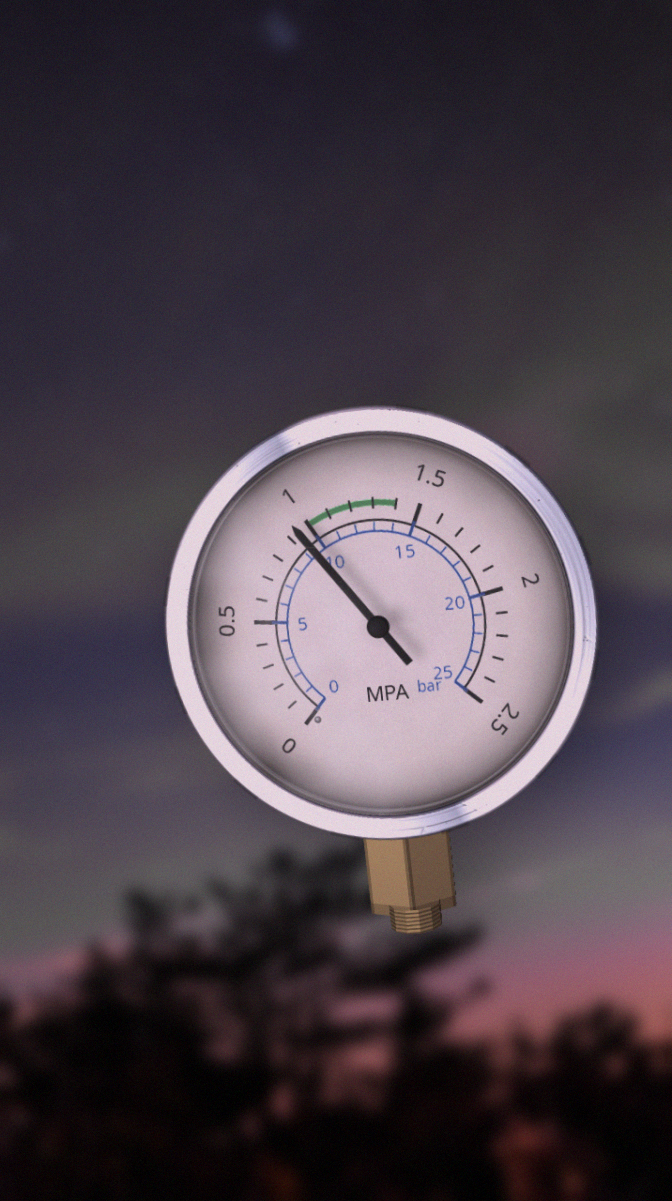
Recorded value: 0.95; MPa
